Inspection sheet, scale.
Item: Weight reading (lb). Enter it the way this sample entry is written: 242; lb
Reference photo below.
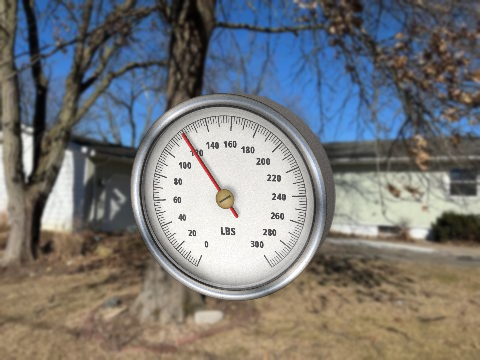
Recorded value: 120; lb
